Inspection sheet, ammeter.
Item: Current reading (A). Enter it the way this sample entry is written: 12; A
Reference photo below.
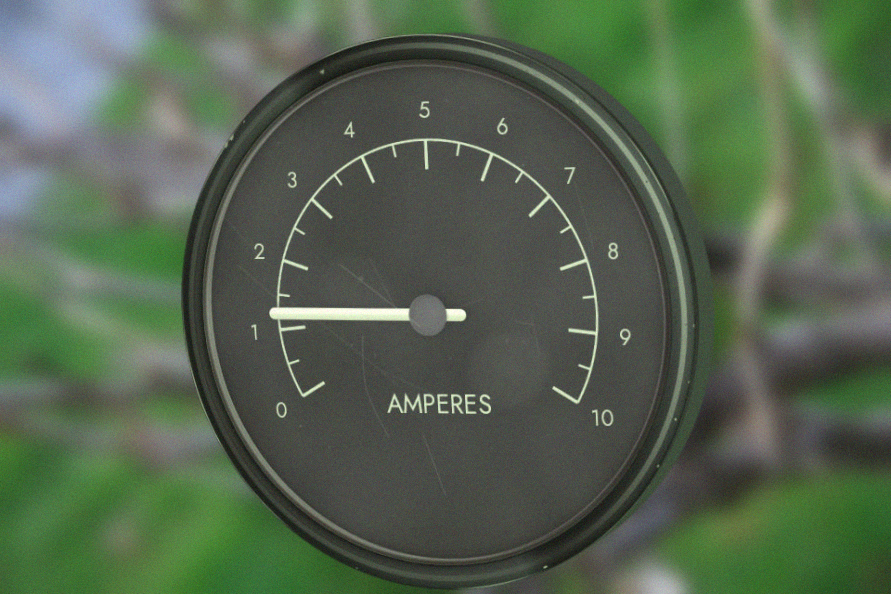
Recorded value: 1.25; A
